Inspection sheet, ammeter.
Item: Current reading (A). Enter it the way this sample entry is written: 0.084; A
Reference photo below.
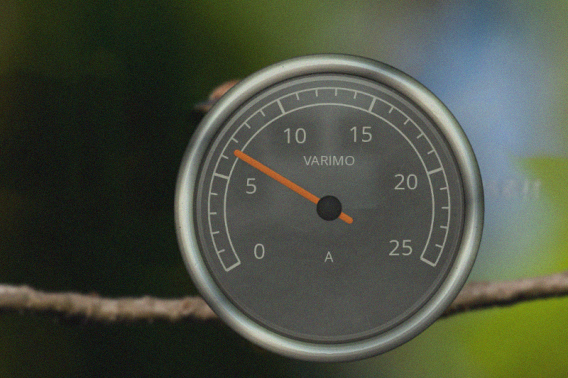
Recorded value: 6.5; A
